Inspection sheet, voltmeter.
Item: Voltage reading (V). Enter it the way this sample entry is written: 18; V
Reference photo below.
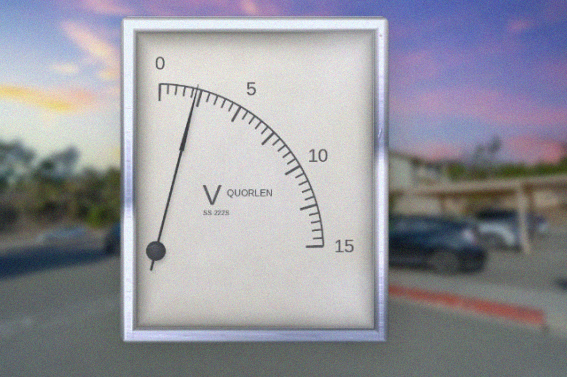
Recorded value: 2.25; V
